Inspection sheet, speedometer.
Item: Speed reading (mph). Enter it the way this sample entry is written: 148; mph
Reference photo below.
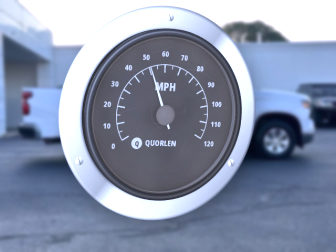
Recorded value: 50; mph
